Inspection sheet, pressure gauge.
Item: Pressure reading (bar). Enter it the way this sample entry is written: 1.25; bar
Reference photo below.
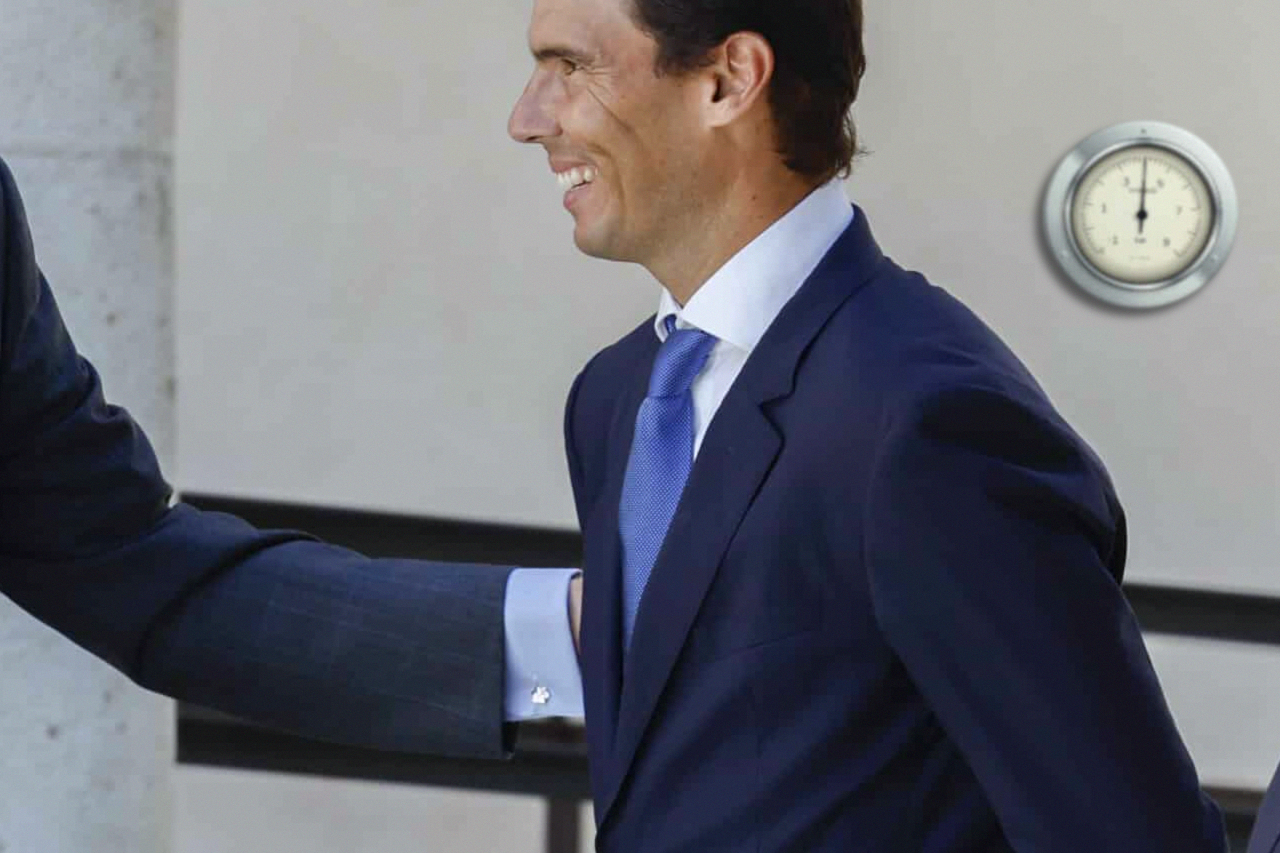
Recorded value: 4; bar
